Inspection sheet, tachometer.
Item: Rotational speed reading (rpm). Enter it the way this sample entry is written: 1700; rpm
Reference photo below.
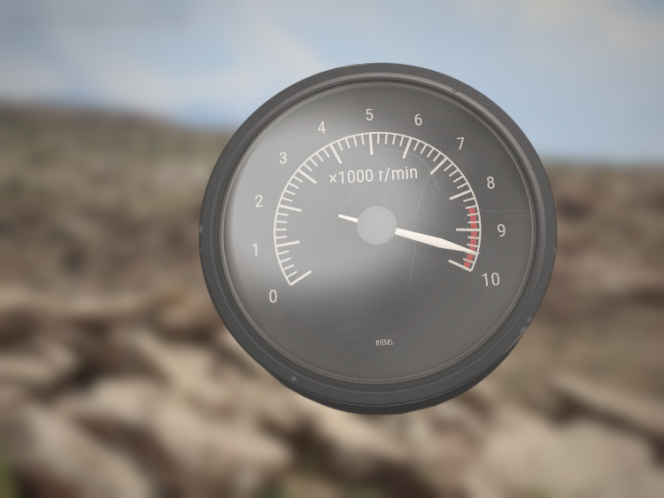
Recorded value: 9600; rpm
